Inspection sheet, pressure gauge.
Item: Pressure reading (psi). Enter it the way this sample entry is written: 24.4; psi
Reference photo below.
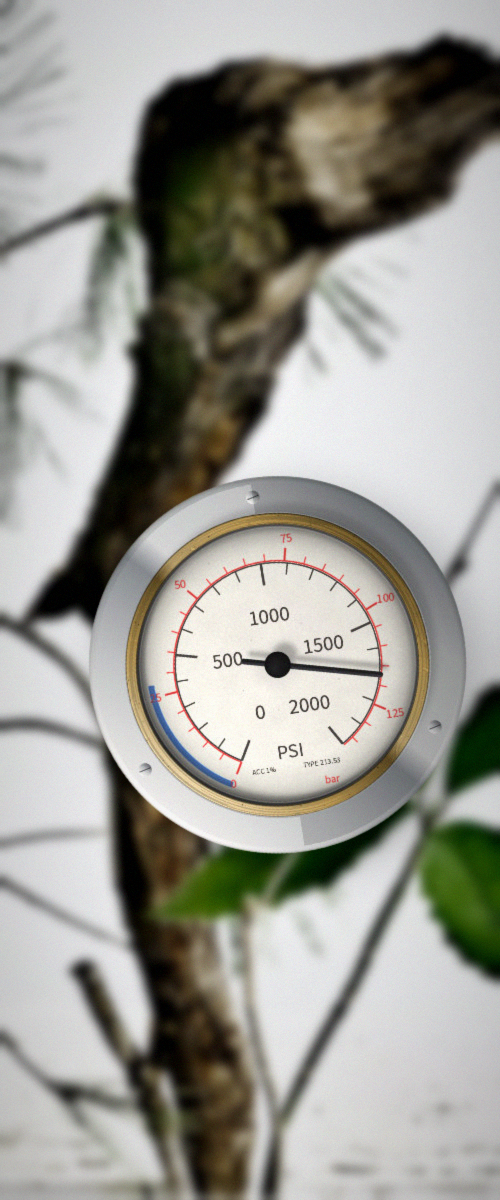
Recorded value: 1700; psi
